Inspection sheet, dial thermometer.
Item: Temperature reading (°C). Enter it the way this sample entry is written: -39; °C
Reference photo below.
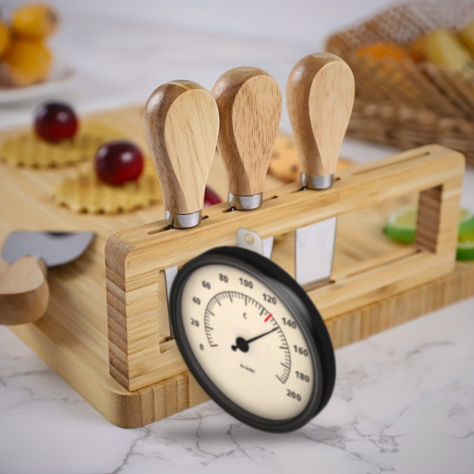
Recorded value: 140; °C
